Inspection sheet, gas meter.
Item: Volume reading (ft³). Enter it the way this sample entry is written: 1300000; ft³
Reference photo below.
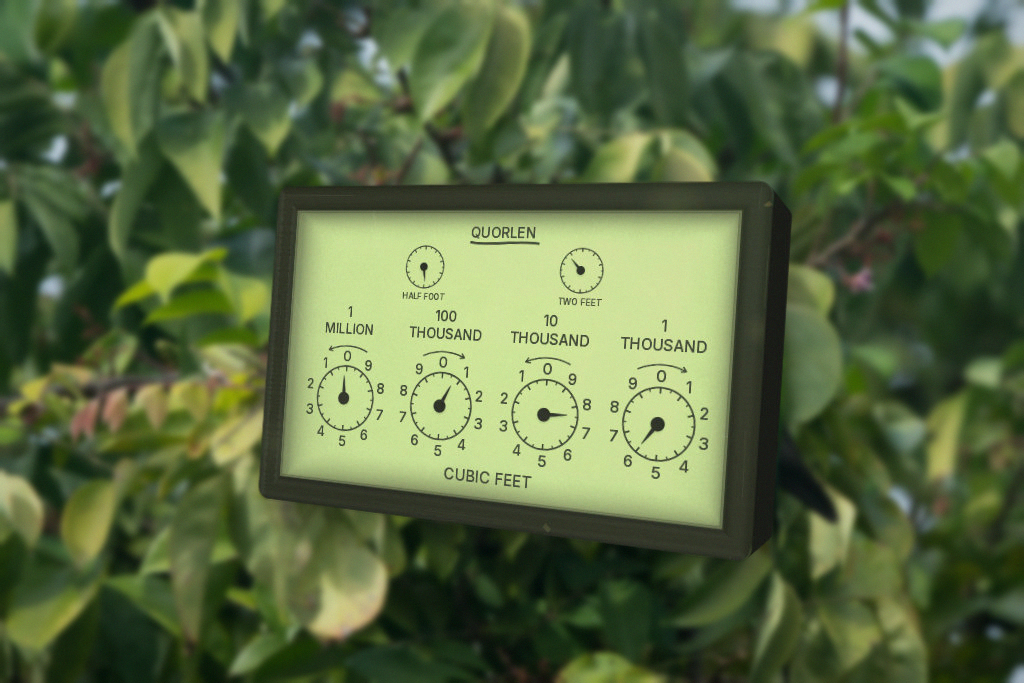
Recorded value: 7600; ft³
